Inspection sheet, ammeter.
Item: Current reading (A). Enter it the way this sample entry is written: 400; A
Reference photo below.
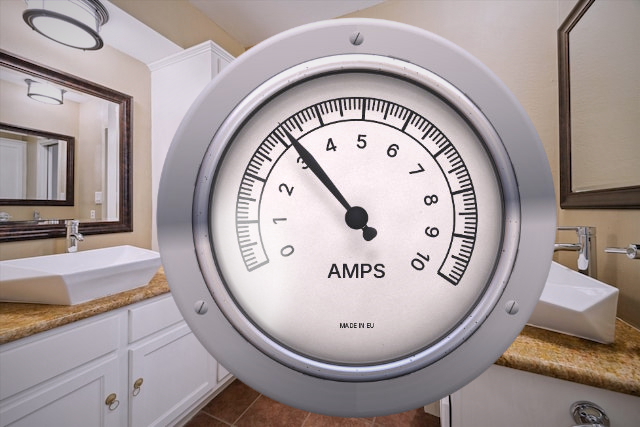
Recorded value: 3.2; A
